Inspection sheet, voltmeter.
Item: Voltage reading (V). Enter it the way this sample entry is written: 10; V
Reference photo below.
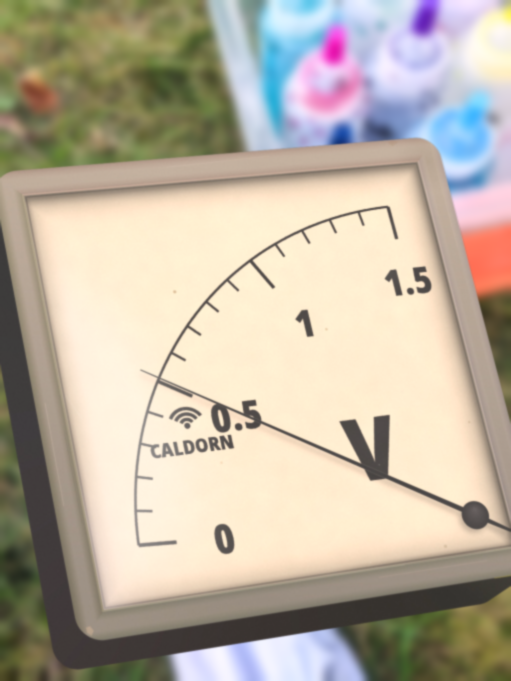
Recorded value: 0.5; V
